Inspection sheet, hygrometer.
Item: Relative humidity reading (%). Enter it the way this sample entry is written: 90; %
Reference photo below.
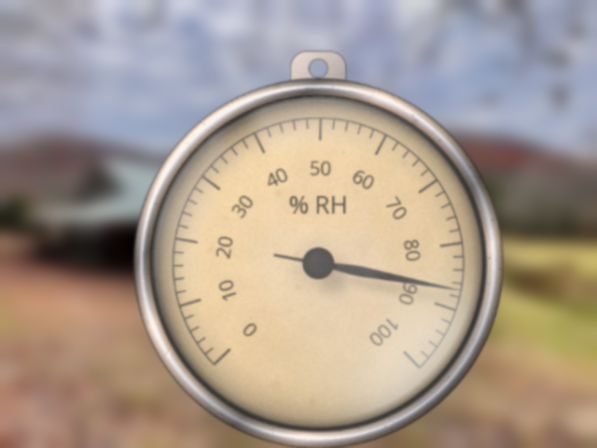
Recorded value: 87; %
